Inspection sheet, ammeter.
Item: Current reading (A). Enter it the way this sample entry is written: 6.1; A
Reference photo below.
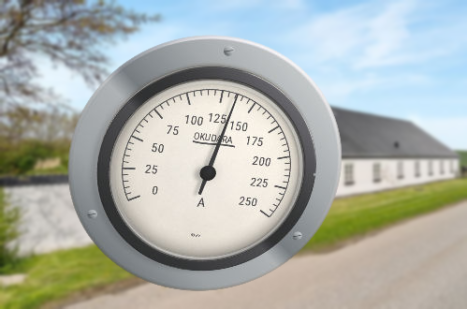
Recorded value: 135; A
